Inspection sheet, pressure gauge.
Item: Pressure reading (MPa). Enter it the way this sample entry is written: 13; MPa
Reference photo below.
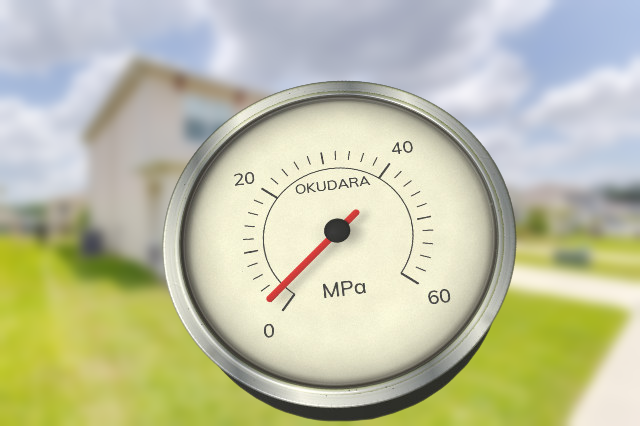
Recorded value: 2; MPa
